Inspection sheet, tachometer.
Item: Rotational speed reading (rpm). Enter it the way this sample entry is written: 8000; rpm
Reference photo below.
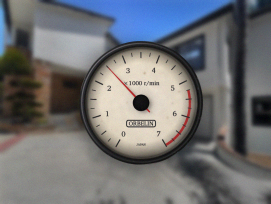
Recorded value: 2500; rpm
